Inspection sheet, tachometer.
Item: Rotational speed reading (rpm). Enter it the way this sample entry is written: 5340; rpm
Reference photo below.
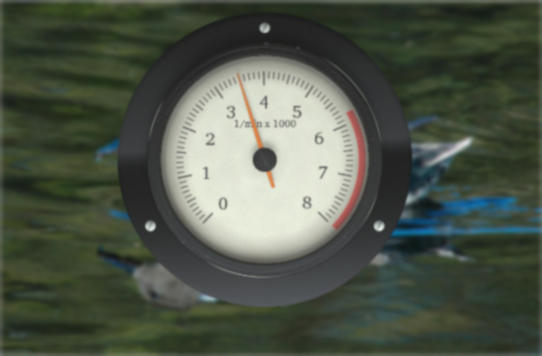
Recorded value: 3500; rpm
